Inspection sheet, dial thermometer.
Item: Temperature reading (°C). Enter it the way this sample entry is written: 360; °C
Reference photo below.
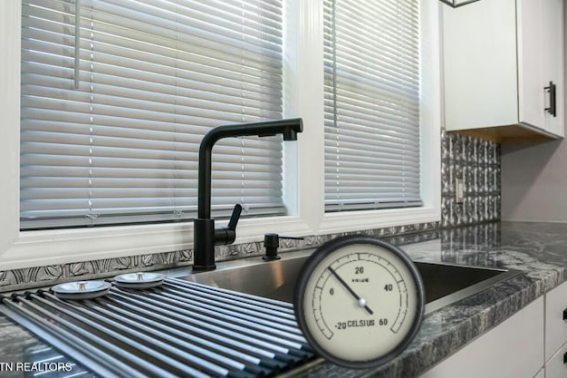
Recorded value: 8; °C
